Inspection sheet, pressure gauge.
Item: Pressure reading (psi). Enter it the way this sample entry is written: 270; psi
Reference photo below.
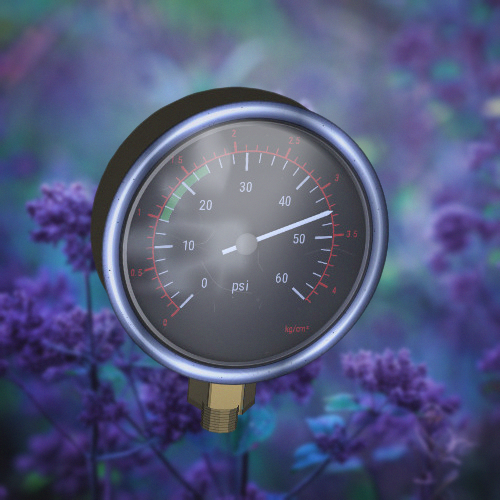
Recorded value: 46; psi
